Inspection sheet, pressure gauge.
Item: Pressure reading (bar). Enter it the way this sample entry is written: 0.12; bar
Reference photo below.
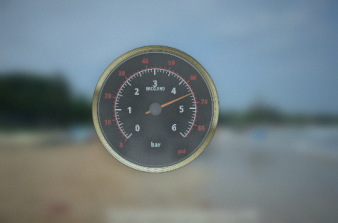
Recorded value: 4.5; bar
